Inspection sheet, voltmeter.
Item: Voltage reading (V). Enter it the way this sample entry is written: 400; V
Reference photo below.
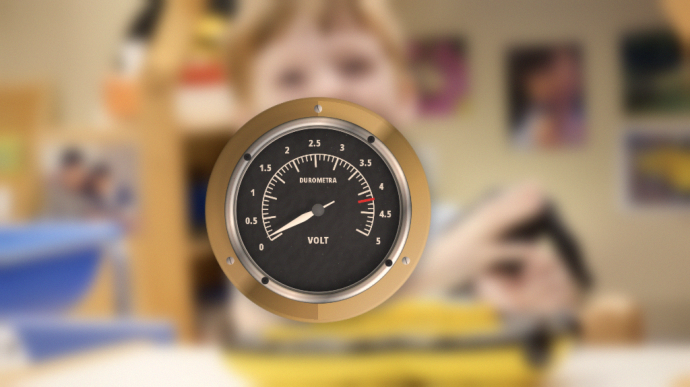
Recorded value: 0.1; V
